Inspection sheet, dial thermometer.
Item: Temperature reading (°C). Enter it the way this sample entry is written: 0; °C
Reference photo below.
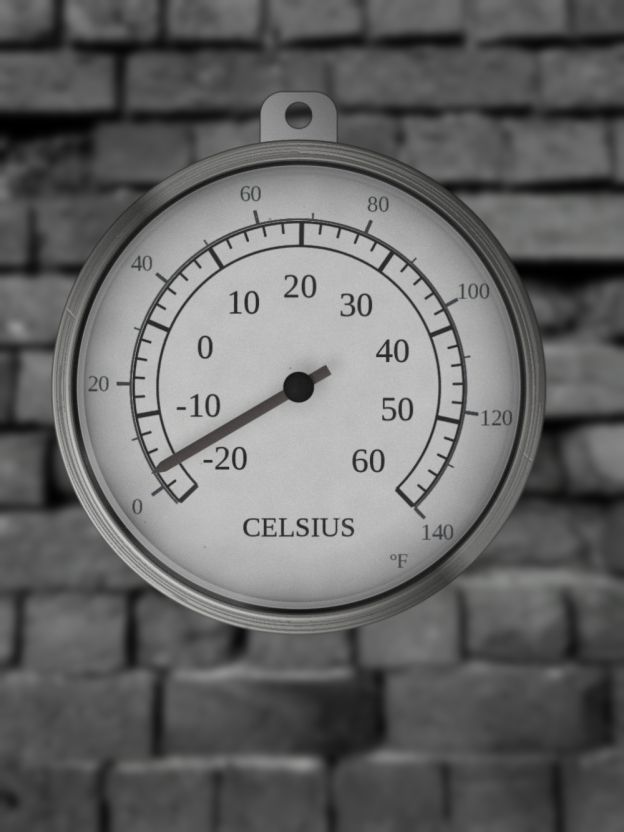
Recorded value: -16; °C
